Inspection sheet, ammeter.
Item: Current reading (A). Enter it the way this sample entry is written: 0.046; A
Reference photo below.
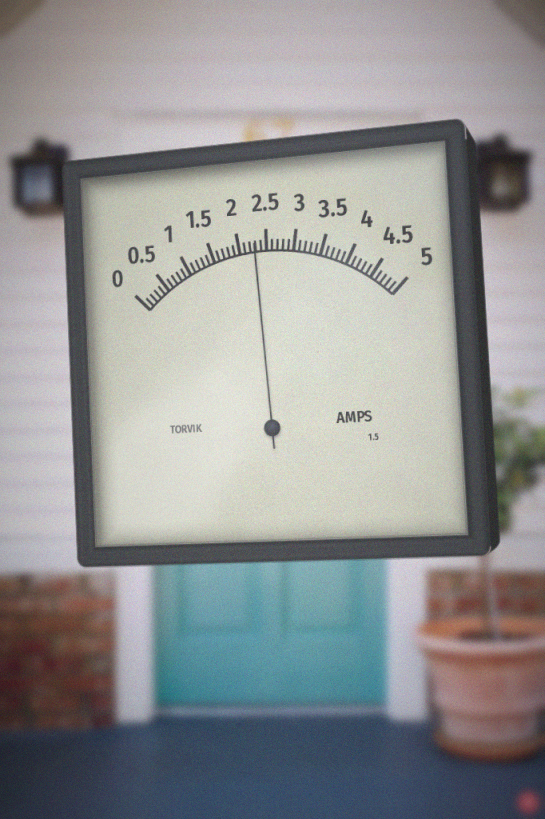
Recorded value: 2.3; A
